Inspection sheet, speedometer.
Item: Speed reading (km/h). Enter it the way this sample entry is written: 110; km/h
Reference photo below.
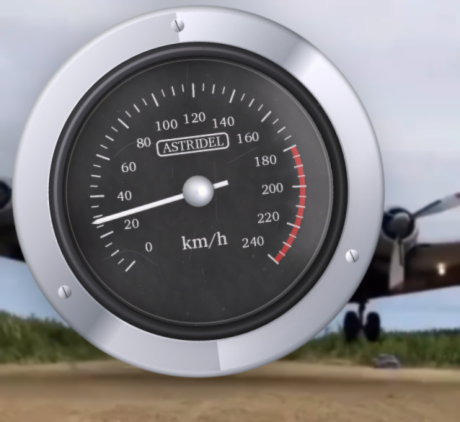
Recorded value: 27.5; km/h
